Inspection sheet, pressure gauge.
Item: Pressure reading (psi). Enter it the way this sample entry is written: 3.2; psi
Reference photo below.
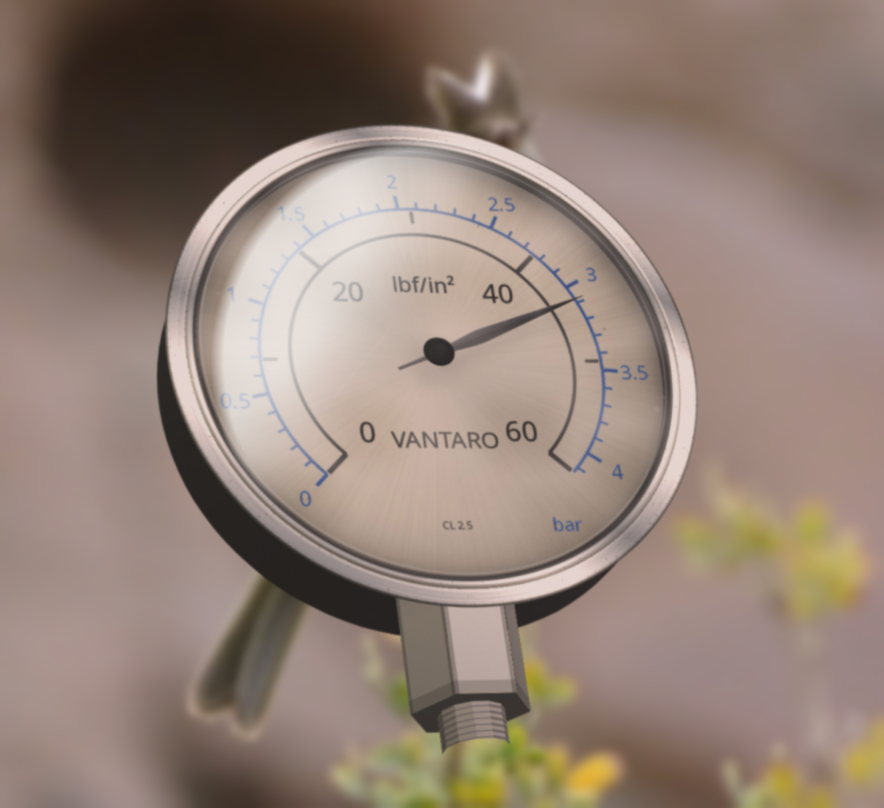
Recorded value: 45; psi
